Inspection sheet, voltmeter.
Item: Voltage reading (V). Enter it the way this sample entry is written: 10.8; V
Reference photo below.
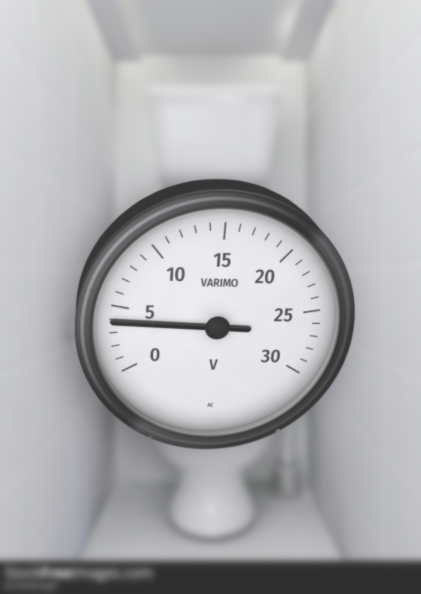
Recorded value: 4; V
